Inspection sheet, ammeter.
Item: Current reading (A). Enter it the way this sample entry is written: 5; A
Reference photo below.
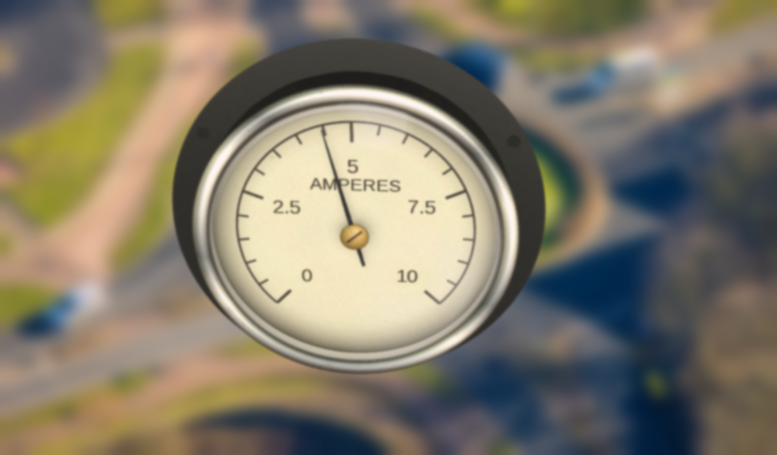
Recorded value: 4.5; A
